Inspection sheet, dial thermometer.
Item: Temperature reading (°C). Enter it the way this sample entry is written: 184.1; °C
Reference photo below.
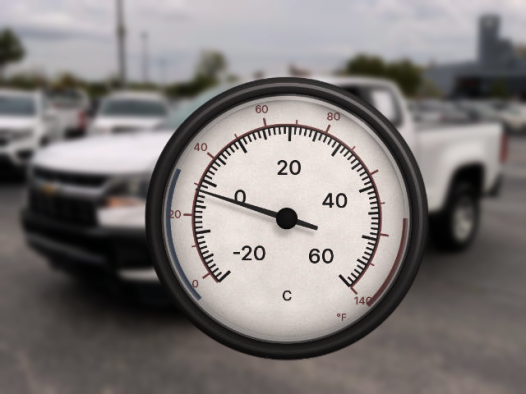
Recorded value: -2; °C
